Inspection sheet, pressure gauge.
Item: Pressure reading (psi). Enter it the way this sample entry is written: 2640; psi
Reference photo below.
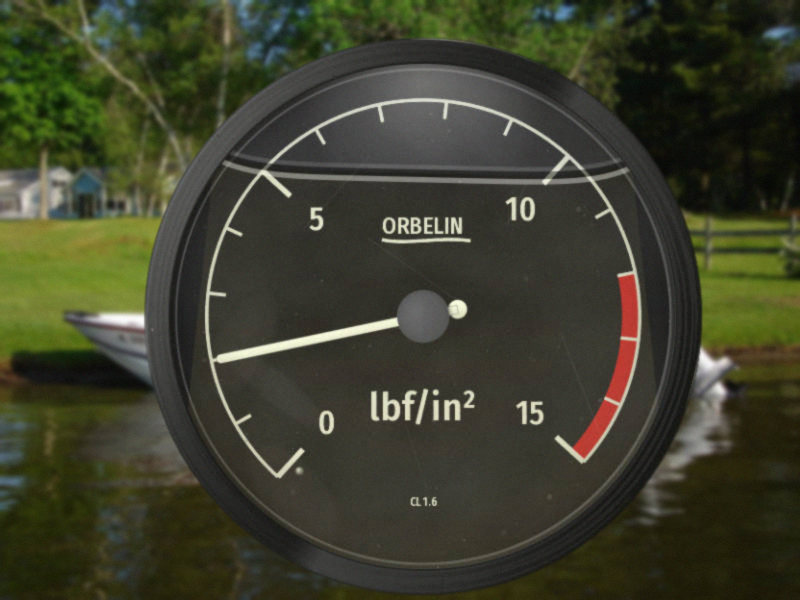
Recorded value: 2; psi
